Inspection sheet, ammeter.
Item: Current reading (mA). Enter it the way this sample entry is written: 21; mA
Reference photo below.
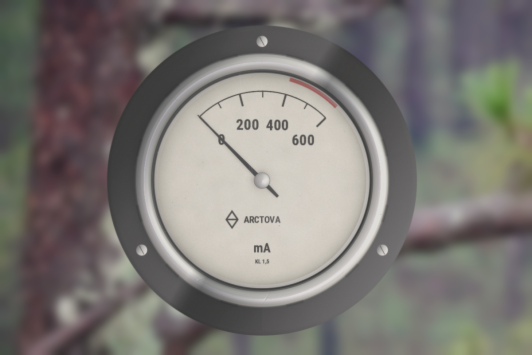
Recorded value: 0; mA
